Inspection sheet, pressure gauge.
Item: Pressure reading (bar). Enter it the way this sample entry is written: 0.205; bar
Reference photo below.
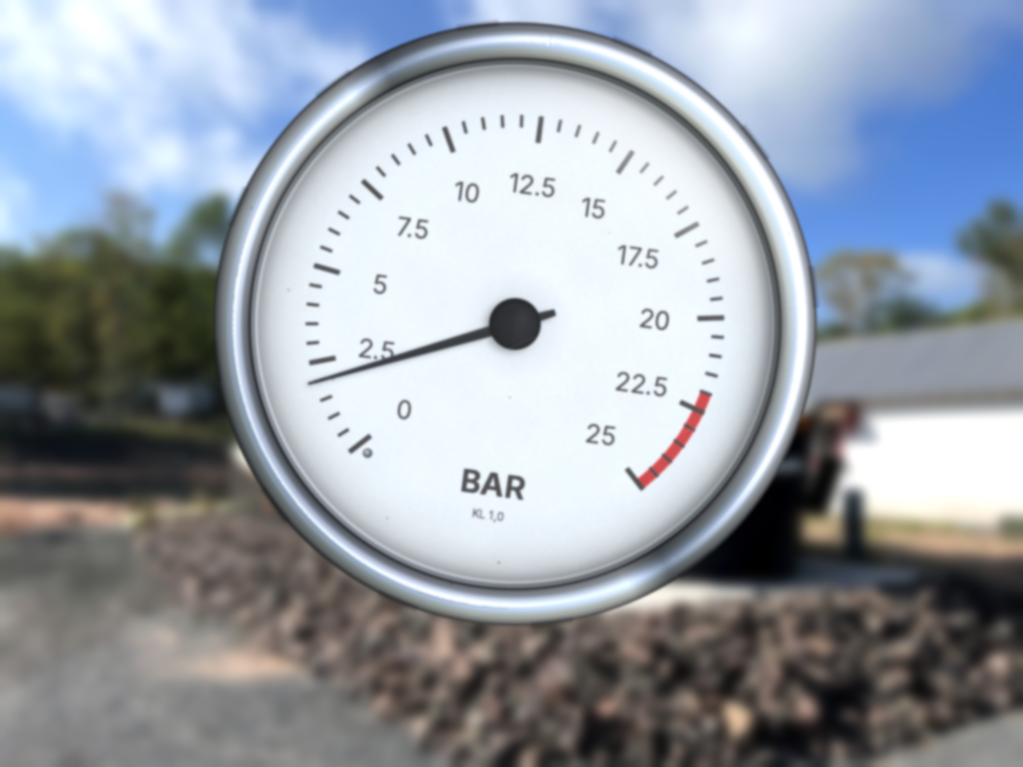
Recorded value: 2; bar
